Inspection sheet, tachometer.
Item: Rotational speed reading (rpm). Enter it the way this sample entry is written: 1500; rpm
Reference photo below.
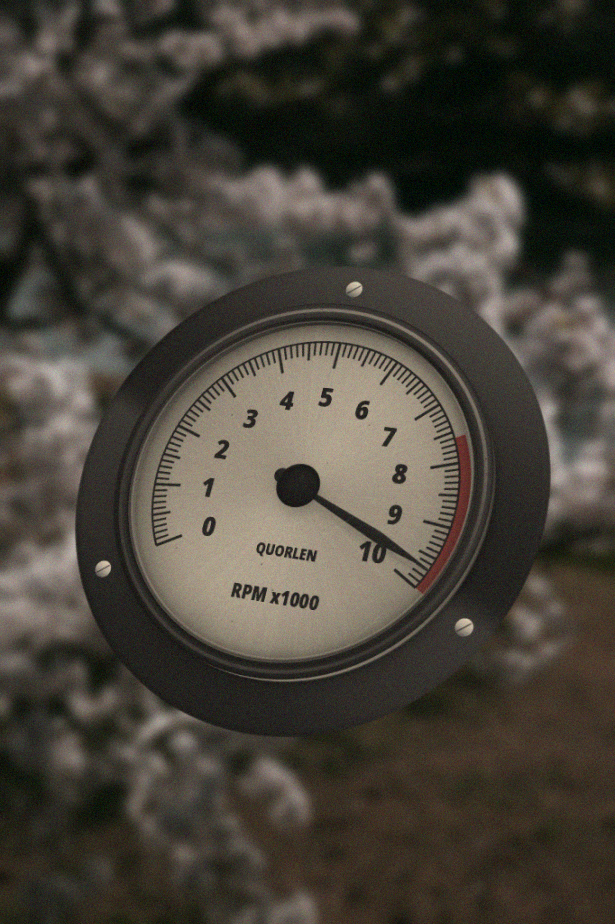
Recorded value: 9700; rpm
